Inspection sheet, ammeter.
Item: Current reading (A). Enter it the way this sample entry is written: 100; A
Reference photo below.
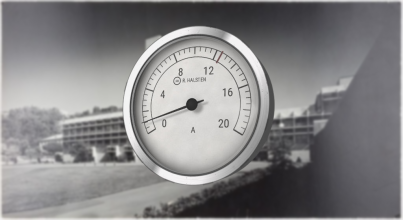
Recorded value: 1; A
